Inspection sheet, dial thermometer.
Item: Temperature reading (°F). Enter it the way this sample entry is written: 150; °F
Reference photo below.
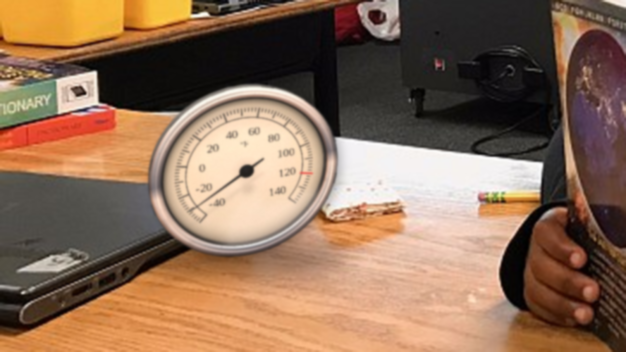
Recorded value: -30; °F
